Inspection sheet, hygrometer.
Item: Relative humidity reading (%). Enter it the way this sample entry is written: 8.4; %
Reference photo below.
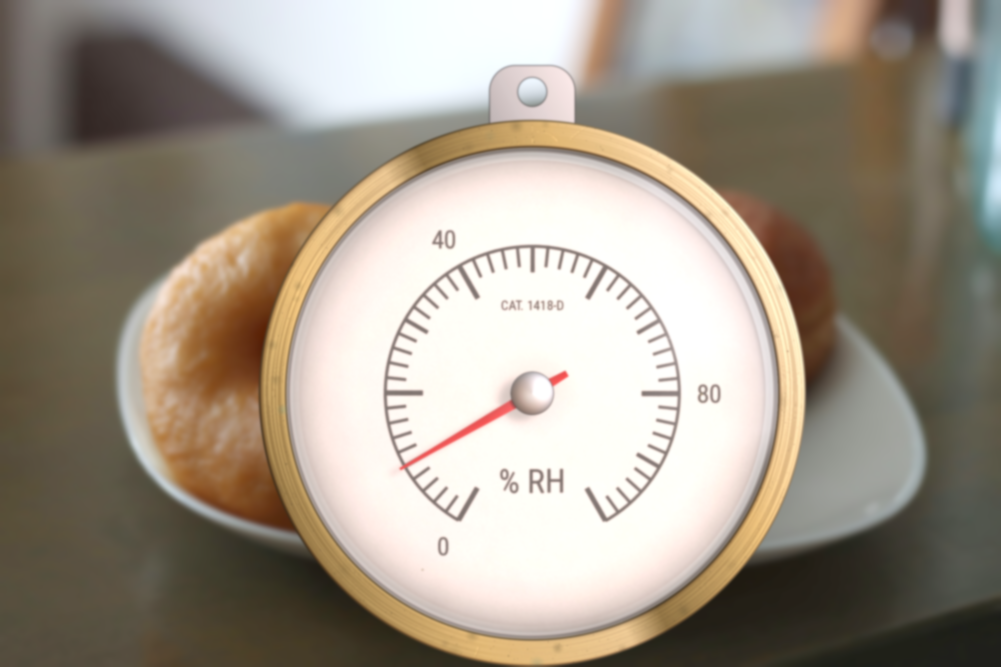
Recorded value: 10; %
